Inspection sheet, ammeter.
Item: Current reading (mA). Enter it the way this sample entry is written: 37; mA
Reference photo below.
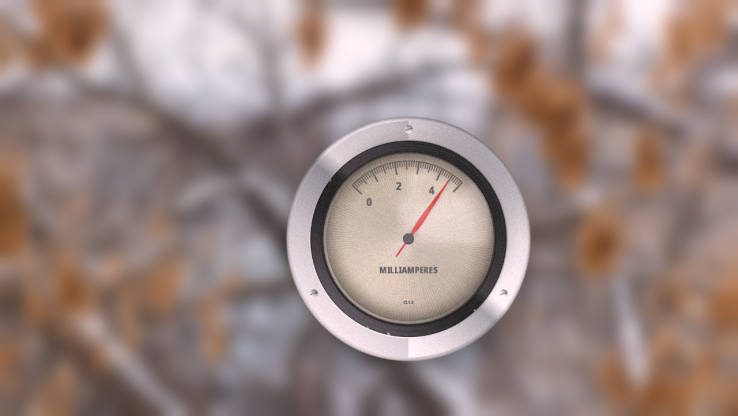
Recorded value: 4.5; mA
